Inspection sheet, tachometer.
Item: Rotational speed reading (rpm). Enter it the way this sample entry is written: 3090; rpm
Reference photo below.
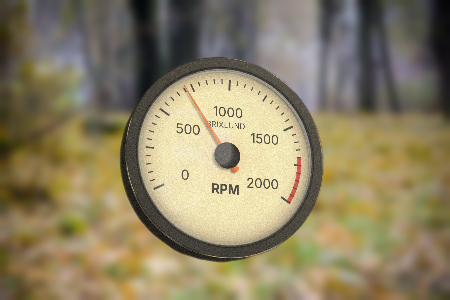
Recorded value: 700; rpm
